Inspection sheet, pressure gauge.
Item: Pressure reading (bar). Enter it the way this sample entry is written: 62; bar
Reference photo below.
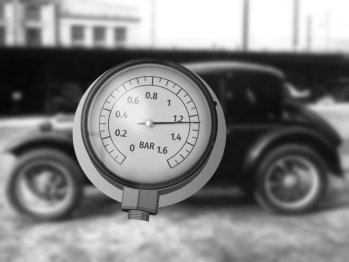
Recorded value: 1.25; bar
